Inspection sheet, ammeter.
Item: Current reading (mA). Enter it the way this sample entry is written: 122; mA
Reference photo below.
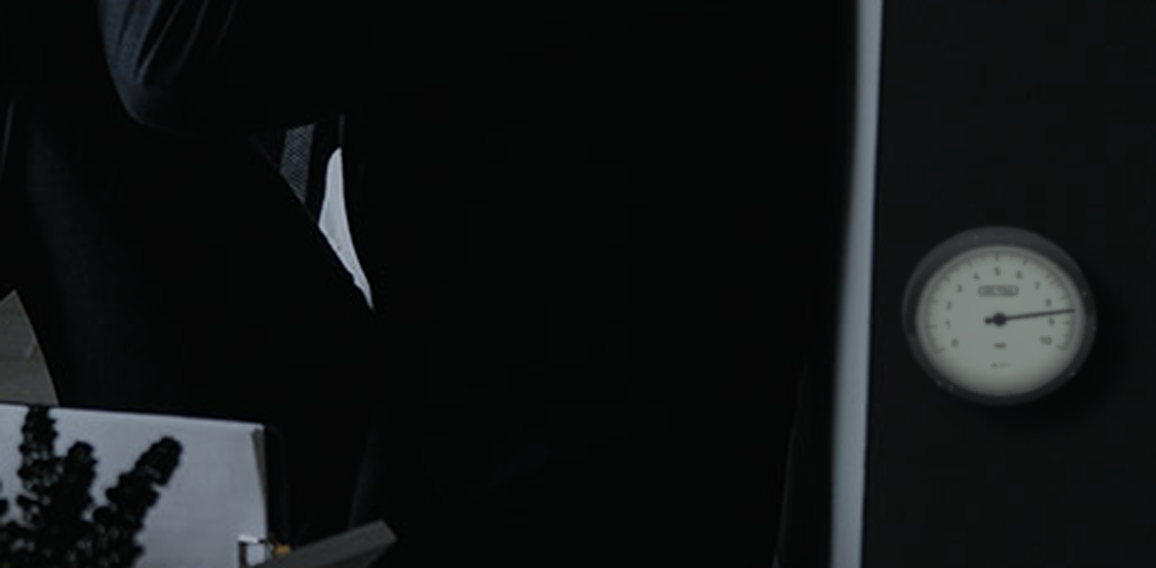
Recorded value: 8.5; mA
